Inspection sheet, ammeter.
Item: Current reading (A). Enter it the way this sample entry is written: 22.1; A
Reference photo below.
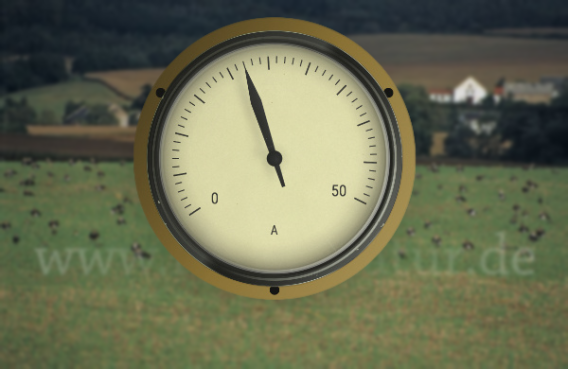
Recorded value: 22; A
